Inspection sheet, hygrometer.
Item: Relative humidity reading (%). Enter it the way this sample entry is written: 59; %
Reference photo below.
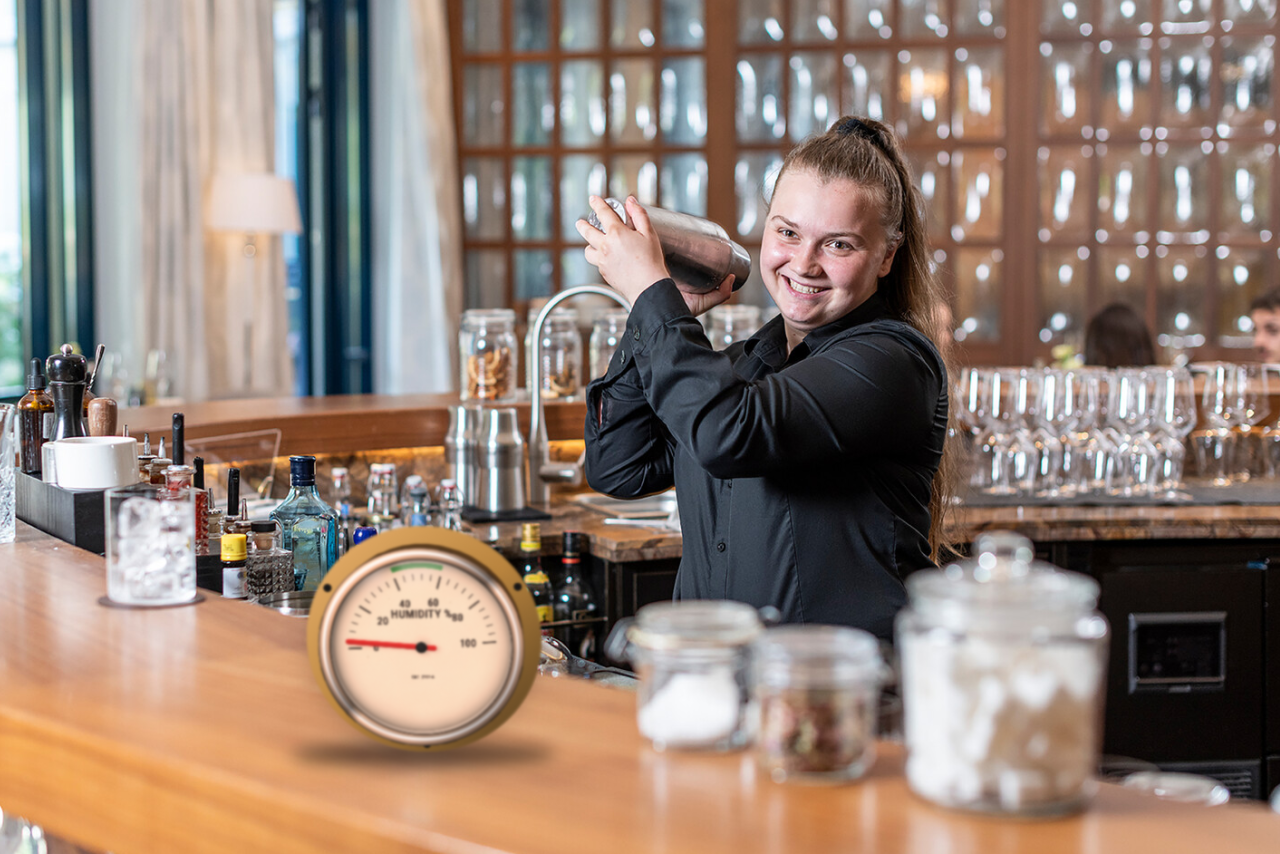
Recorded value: 4; %
